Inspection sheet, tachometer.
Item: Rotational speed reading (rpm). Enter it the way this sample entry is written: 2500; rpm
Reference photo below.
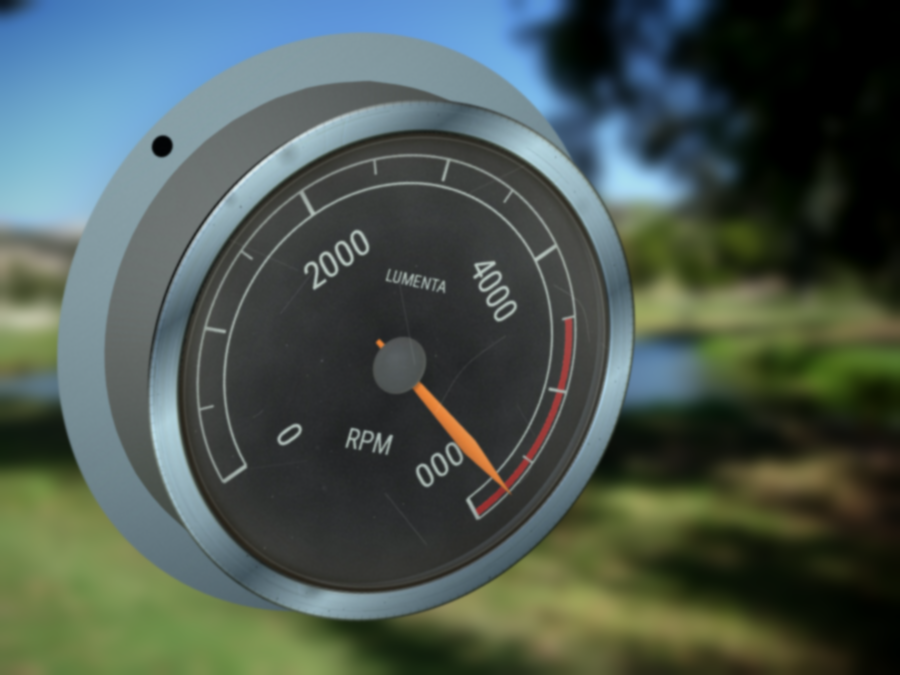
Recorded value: 5750; rpm
